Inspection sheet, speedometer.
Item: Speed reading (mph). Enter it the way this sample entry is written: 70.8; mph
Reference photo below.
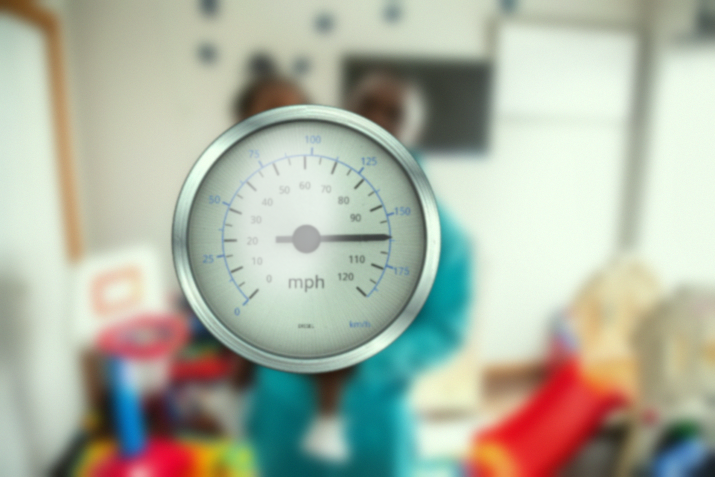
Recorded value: 100; mph
